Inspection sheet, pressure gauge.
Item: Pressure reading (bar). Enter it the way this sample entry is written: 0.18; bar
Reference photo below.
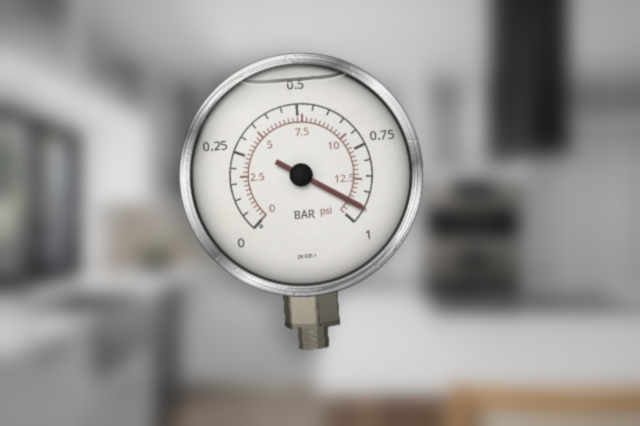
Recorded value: 0.95; bar
